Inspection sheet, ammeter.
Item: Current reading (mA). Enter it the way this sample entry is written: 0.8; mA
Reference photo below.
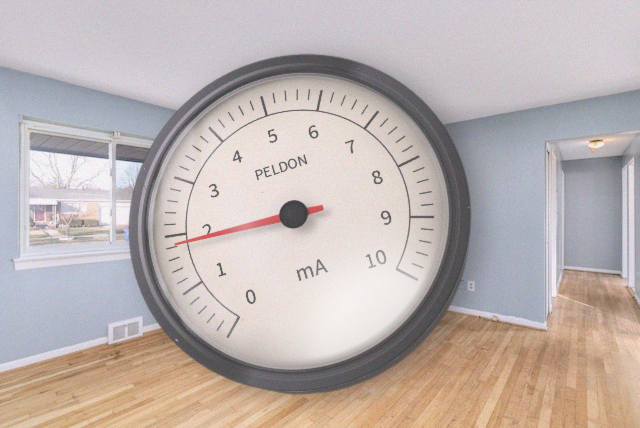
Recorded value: 1.8; mA
